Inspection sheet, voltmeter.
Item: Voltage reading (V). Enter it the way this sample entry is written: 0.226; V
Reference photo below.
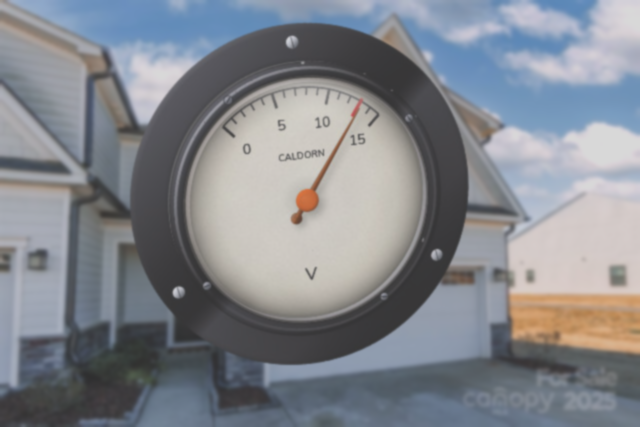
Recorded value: 13; V
